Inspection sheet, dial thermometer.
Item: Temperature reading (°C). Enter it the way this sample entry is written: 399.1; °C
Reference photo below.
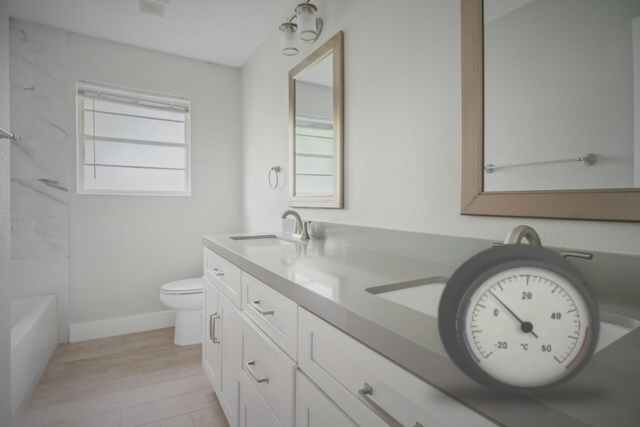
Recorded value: 6; °C
